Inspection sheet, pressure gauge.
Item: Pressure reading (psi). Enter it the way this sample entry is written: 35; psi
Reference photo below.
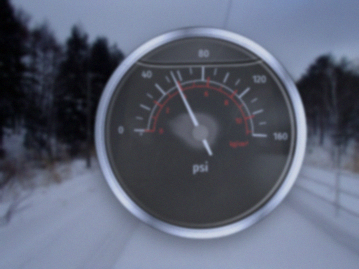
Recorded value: 55; psi
